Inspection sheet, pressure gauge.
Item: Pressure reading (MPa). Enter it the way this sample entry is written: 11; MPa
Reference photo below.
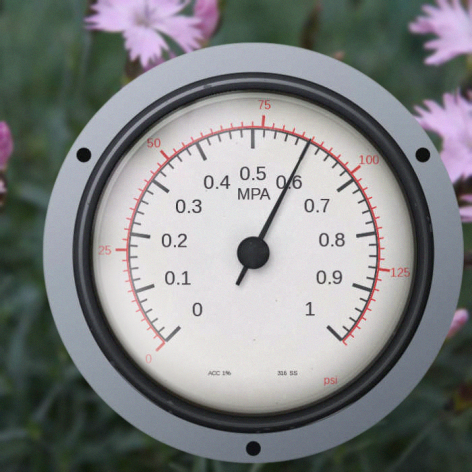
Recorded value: 0.6; MPa
